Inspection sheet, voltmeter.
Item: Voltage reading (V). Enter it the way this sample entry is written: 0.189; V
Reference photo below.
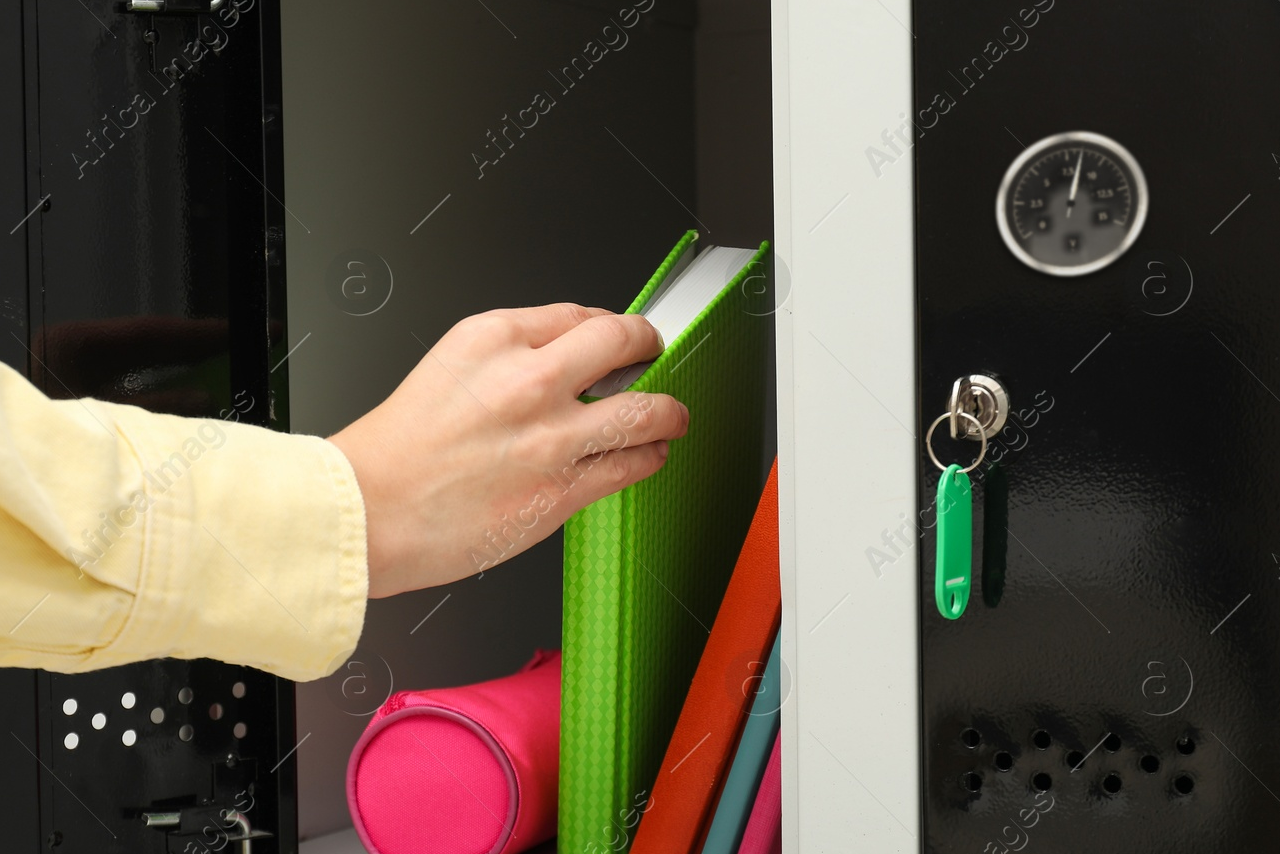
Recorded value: 8.5; V
